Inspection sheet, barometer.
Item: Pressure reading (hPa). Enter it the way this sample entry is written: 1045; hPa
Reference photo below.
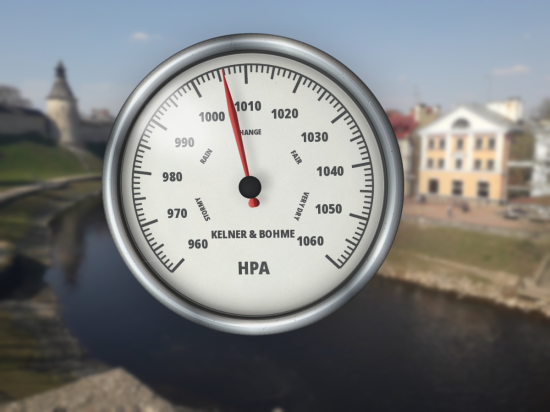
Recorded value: 1006; hPa
